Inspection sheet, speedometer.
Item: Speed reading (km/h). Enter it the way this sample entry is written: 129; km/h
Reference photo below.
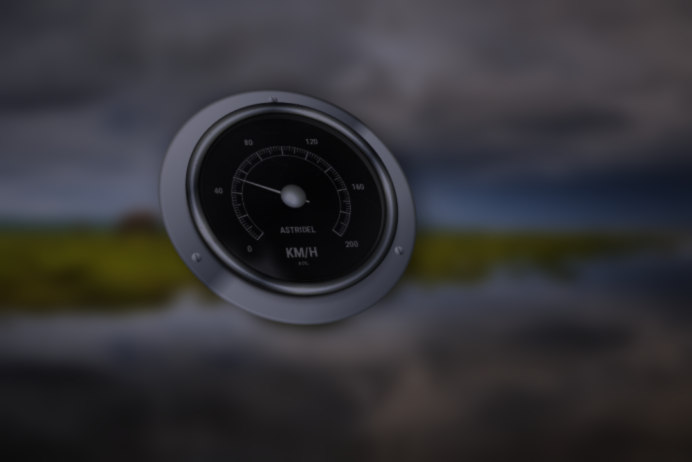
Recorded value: 50; km/h
